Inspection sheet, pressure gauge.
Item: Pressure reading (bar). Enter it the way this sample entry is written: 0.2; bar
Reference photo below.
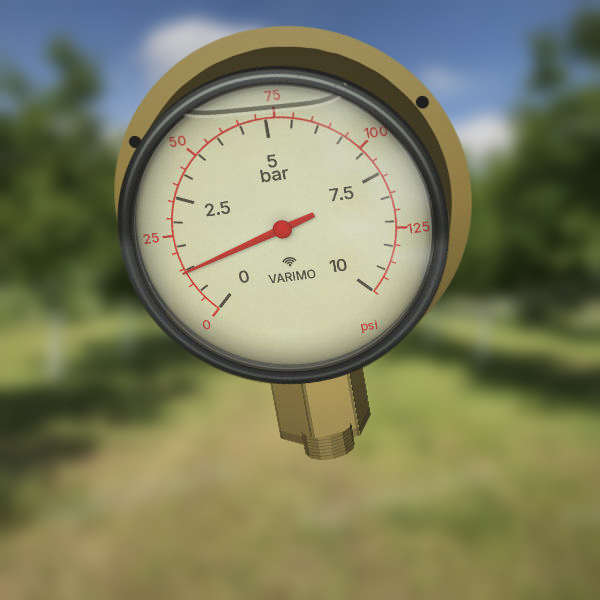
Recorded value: 1; bar
